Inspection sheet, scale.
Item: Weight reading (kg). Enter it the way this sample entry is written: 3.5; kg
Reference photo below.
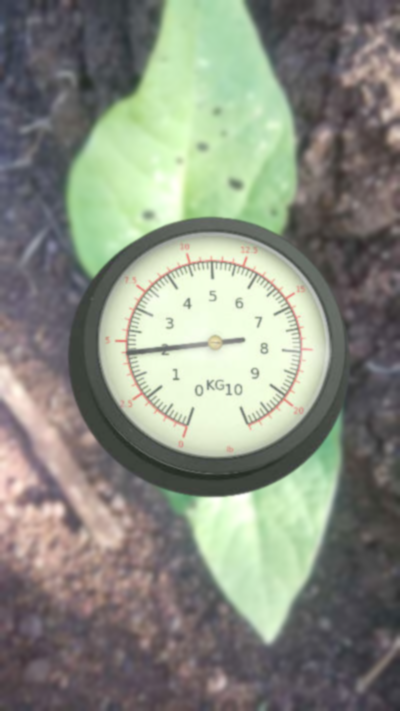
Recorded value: 2; kg
